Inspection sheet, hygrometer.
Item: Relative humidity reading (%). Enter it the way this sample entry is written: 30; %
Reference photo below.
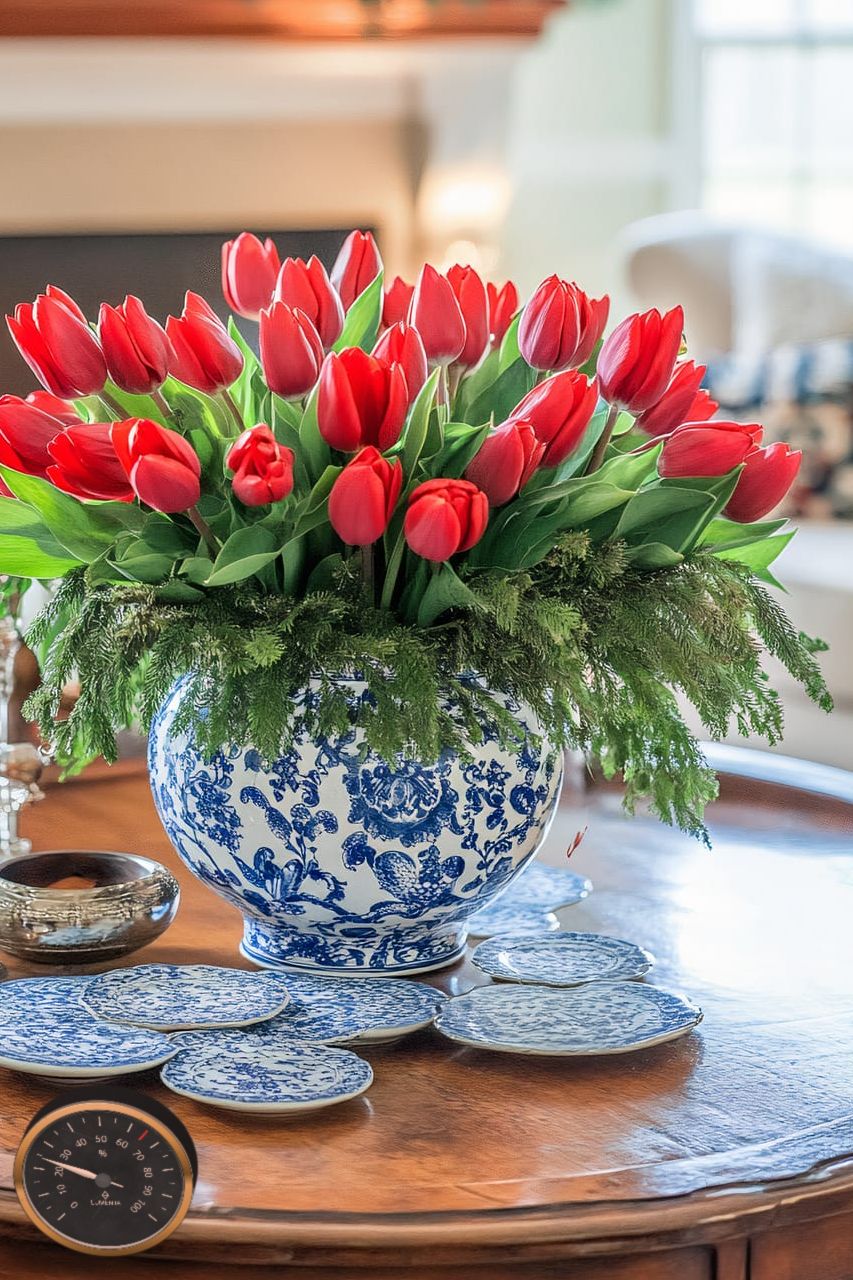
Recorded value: 25; %
